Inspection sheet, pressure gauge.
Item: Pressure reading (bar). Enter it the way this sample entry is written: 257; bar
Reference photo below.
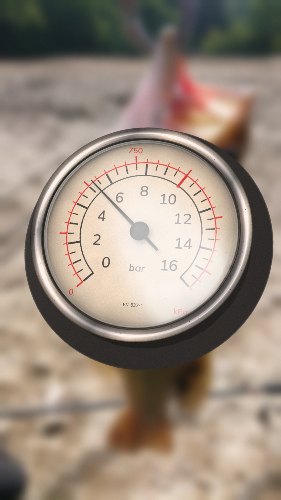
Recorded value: 5.25; bar
